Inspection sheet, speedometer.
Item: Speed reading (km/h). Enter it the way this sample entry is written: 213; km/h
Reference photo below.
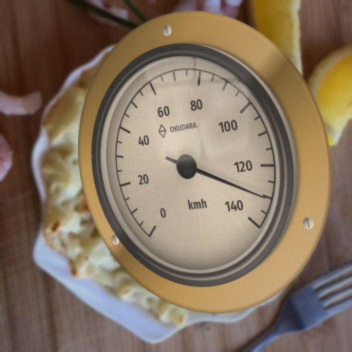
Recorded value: 130; km/h
